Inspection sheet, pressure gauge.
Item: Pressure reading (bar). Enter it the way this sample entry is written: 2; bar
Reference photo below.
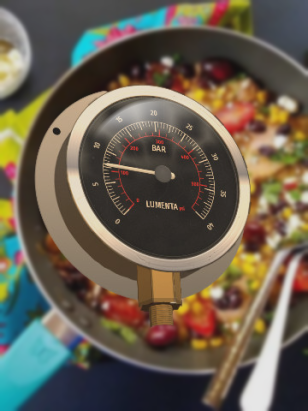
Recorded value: 7.5; bar
